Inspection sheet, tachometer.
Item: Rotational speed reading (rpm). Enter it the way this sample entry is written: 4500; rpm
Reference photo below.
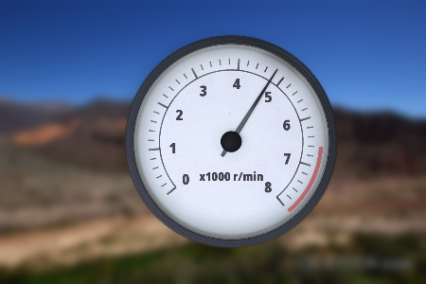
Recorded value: 4800; rpm
